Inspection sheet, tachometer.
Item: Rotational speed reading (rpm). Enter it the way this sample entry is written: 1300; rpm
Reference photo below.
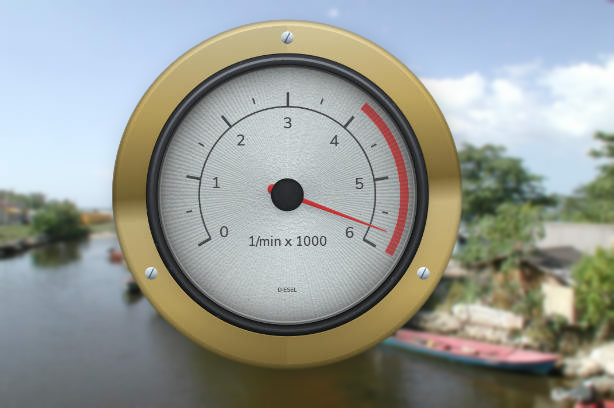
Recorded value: 5750; rpm
